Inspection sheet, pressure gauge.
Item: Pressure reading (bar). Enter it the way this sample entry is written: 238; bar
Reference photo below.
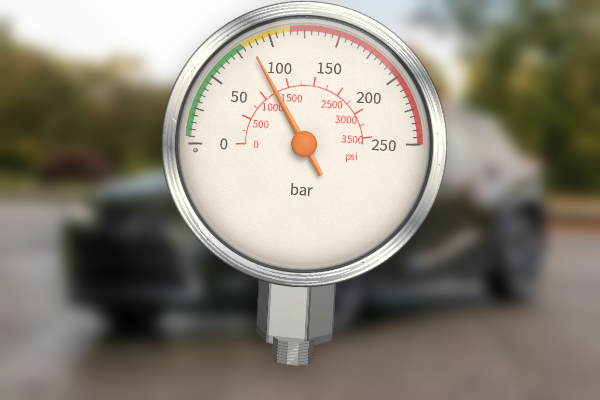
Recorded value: 85; bar
